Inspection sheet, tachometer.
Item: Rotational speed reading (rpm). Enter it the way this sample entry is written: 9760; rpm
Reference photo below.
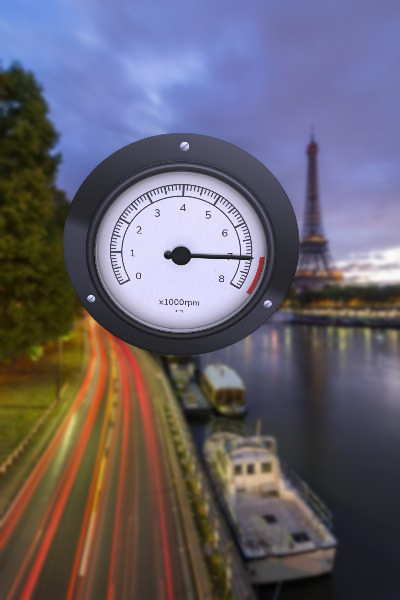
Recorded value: 7000; rpm
